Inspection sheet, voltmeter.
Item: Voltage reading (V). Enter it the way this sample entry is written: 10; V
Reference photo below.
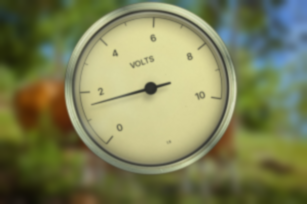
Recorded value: 1.5; V
